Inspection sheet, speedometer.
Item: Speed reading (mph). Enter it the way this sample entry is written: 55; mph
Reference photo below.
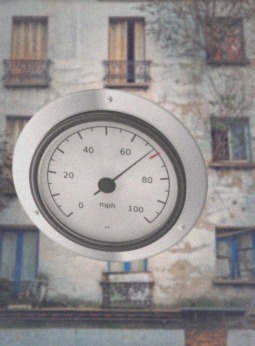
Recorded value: 67.5; mph
